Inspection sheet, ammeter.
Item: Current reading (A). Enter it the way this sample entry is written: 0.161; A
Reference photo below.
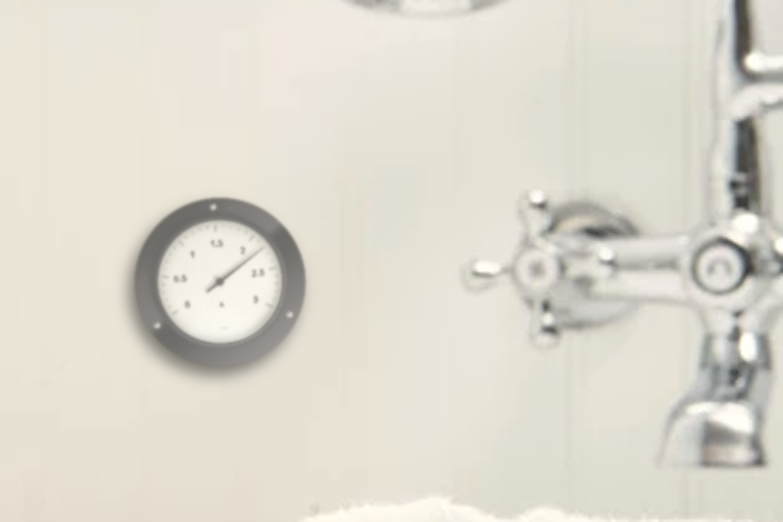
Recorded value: 2.2; A
